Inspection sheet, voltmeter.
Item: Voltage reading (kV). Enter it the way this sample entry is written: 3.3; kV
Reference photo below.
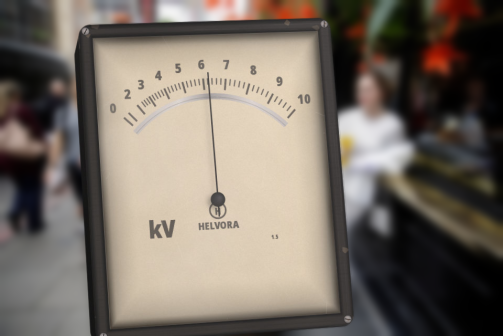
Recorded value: 6.2; kV
